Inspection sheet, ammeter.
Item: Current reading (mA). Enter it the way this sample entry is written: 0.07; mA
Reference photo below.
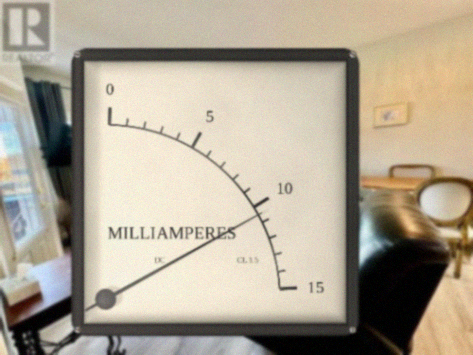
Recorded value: 10.5; mA
